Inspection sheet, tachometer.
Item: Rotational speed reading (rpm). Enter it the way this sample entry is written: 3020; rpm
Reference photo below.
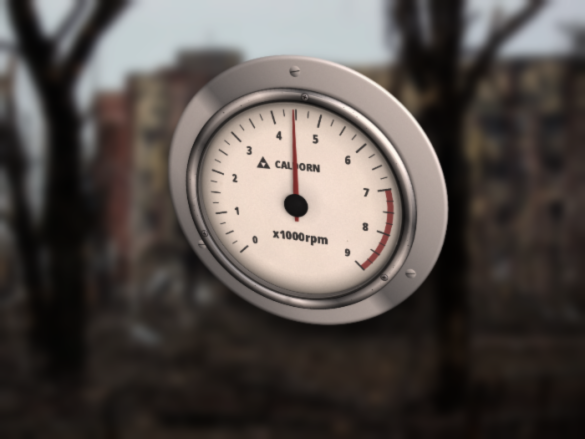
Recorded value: 4500; rpm
